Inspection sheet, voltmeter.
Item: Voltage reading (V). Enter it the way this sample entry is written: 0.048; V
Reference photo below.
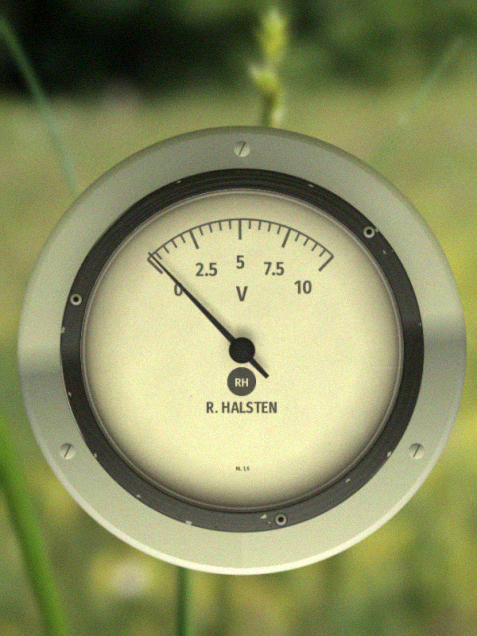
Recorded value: 0.25; V
